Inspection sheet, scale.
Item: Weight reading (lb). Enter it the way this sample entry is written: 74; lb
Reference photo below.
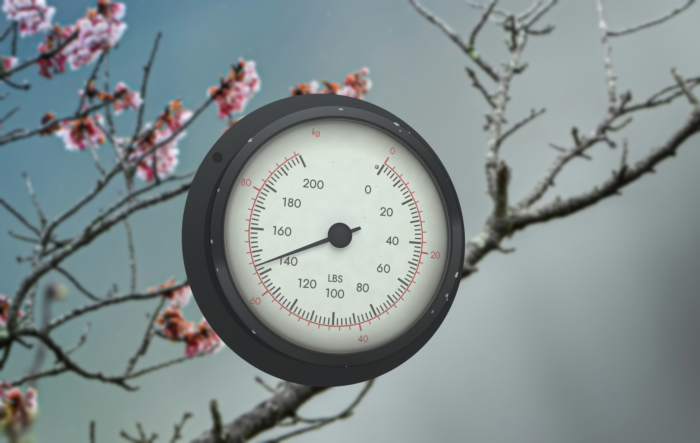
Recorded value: 144; lb
